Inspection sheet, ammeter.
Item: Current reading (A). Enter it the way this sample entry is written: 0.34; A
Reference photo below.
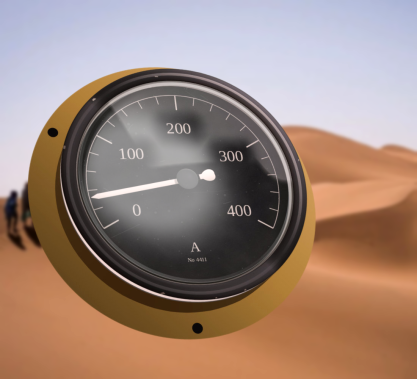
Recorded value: 30; A
